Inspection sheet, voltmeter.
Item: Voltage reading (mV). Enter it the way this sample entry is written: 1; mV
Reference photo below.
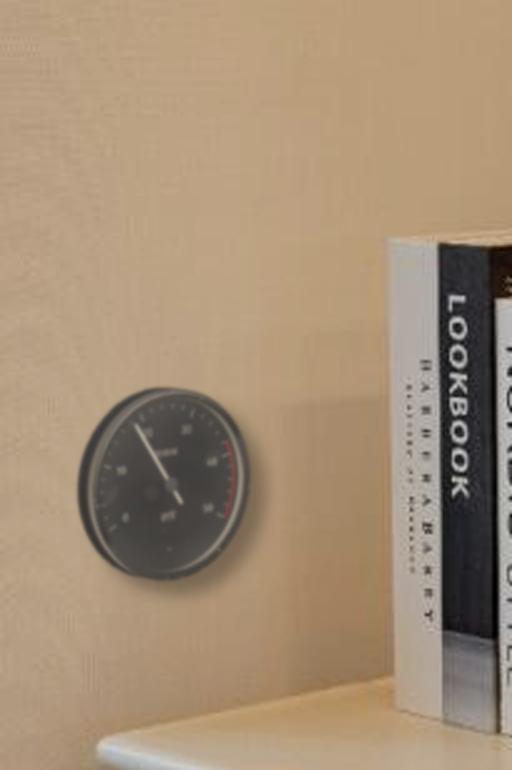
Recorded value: 18; mV
